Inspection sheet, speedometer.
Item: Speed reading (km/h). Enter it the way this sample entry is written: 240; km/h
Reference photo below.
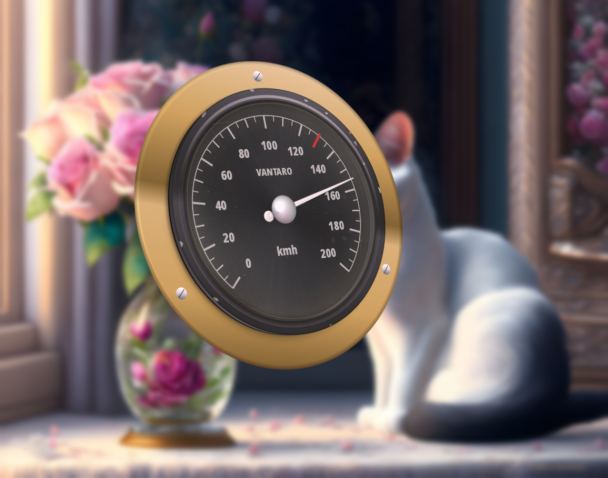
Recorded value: 155; km/h
